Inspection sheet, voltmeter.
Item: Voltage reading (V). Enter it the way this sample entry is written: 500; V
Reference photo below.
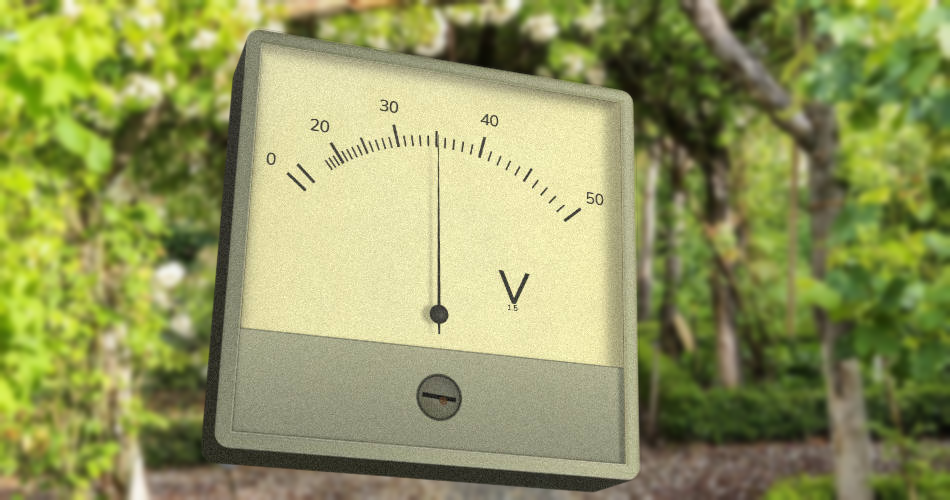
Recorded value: 35; V
